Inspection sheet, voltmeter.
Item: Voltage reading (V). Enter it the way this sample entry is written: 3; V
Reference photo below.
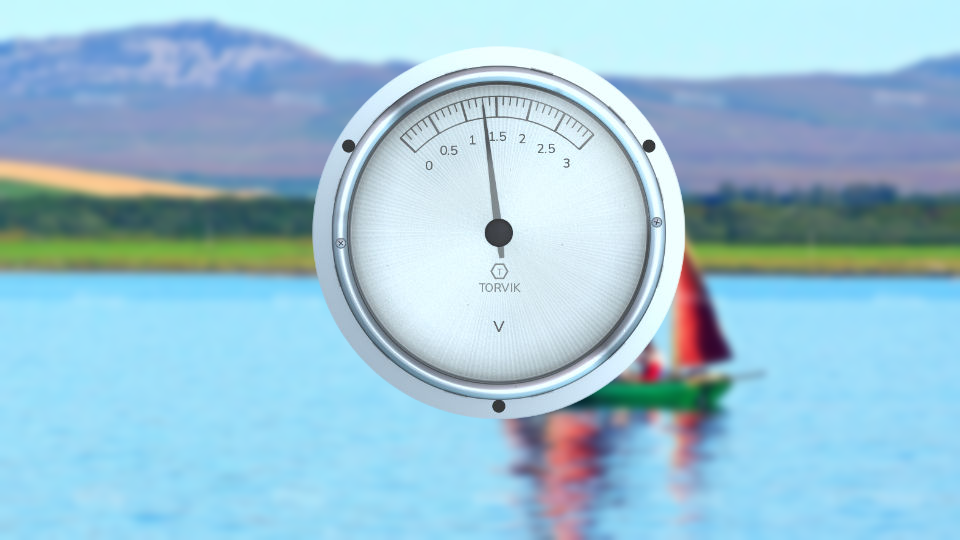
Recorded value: 1.3; V
